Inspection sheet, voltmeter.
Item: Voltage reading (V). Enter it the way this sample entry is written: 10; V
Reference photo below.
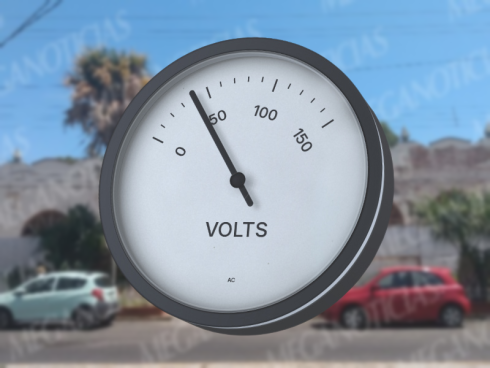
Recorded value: 40; V
